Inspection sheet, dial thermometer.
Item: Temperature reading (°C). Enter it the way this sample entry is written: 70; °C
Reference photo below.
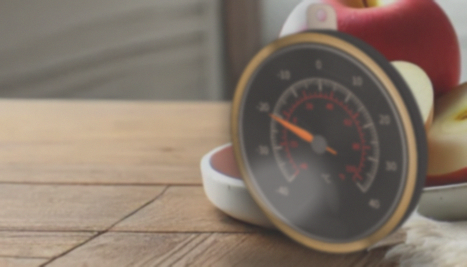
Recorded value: -20; °C
